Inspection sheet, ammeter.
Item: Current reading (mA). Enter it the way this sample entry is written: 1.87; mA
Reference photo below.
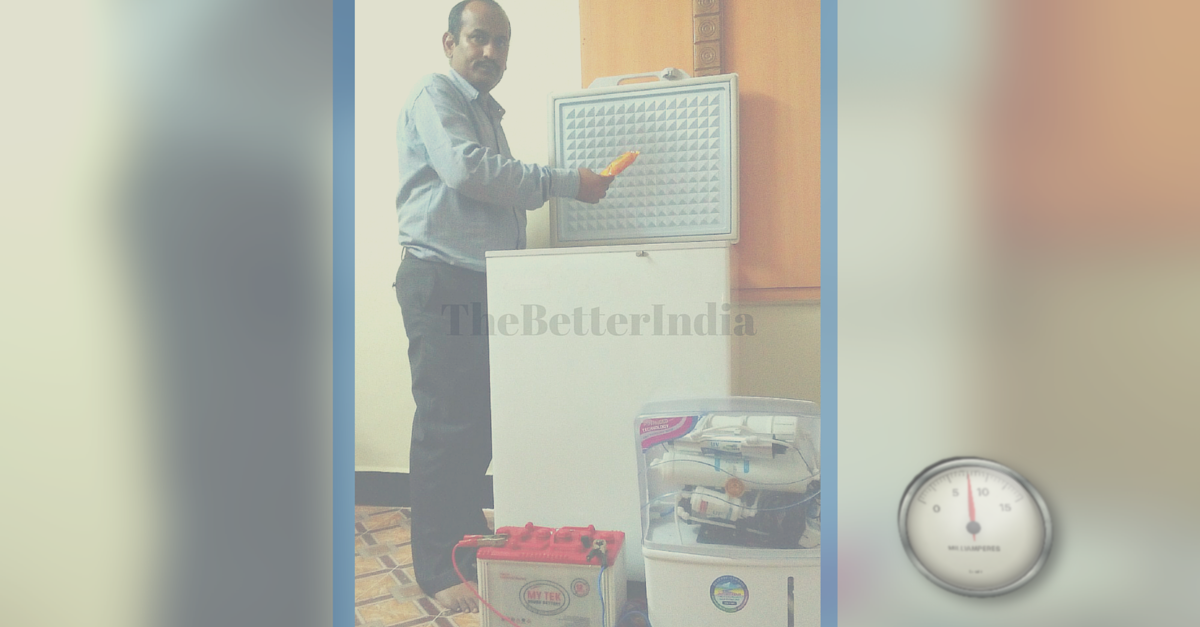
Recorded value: 7.5; mA
